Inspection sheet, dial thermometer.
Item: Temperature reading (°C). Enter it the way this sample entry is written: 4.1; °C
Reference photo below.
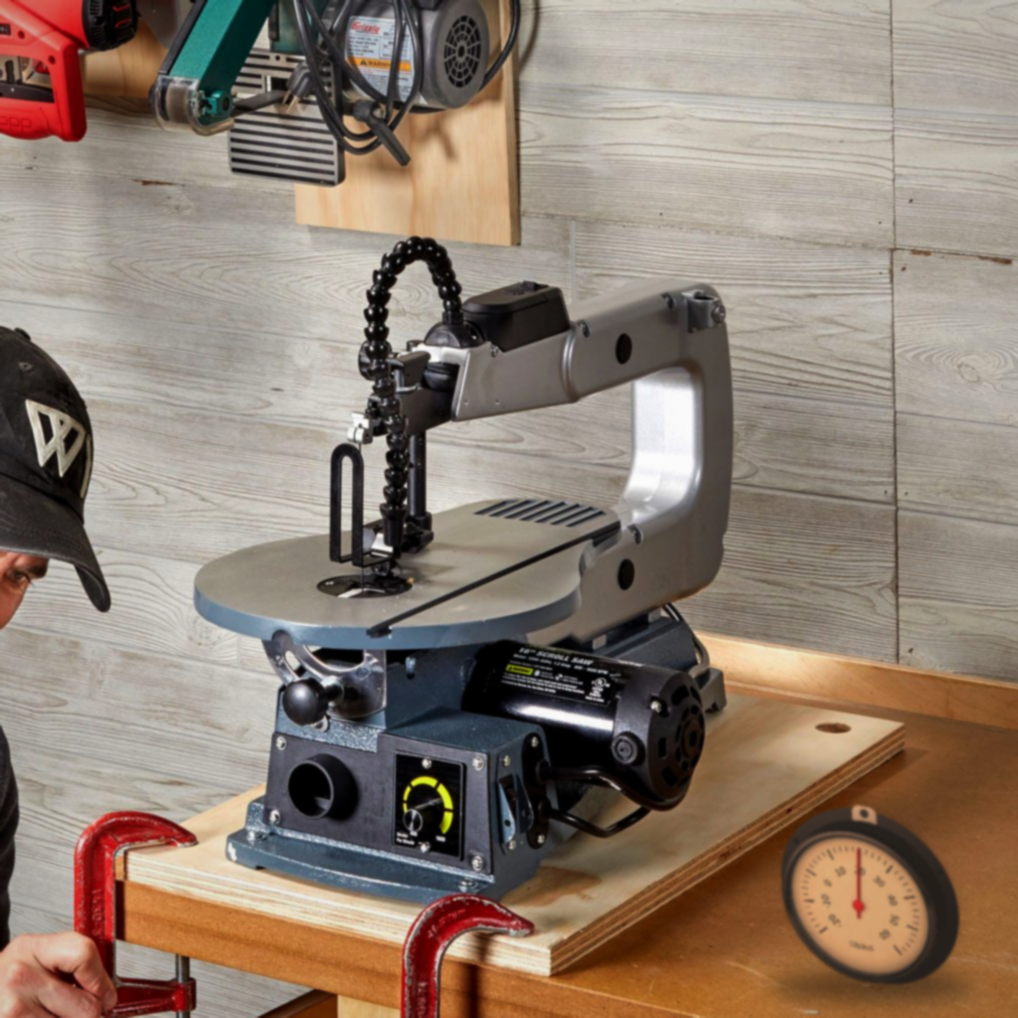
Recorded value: 20; °C
